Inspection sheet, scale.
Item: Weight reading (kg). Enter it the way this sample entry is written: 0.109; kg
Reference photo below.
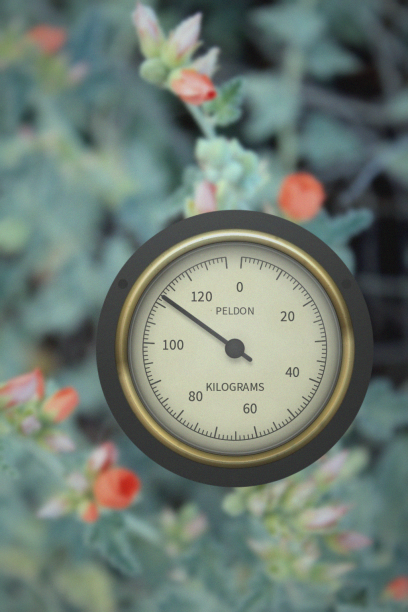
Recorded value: 112; kg
